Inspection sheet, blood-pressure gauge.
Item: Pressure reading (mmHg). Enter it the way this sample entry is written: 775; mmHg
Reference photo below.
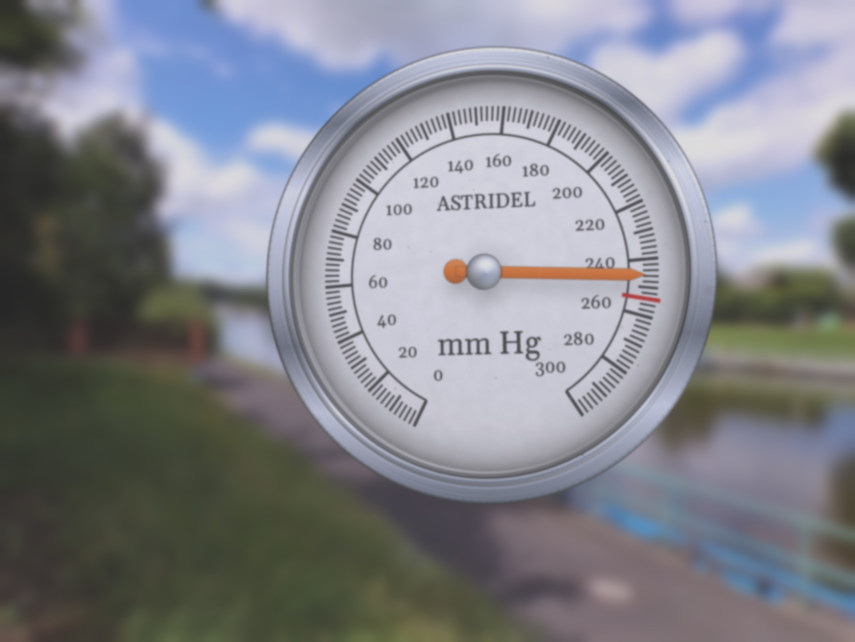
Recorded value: 246; mmHg
